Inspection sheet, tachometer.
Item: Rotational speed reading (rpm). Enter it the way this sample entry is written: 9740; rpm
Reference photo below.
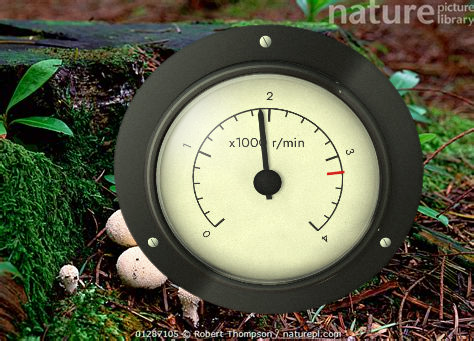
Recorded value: 1900; rpm
